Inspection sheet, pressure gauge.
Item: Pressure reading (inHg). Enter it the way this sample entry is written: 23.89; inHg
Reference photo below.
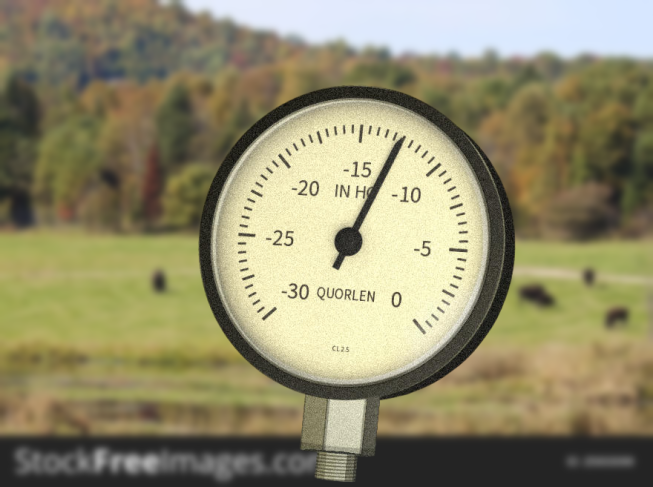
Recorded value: -12.5; inHg
